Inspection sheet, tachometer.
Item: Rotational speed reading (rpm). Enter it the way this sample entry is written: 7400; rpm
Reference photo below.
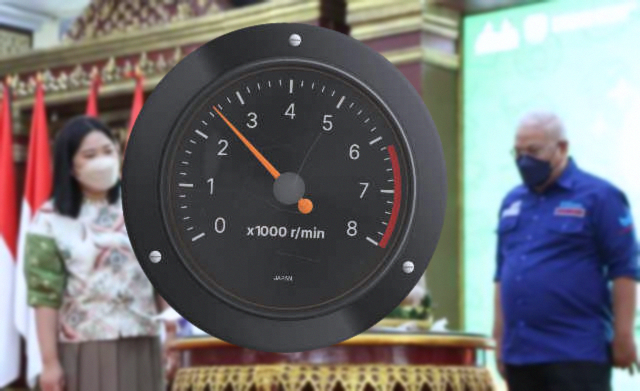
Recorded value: 2500; rpm
